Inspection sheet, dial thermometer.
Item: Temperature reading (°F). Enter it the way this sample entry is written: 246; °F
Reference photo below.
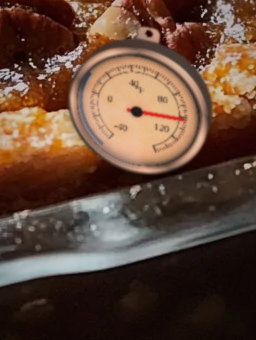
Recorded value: 100; °F
